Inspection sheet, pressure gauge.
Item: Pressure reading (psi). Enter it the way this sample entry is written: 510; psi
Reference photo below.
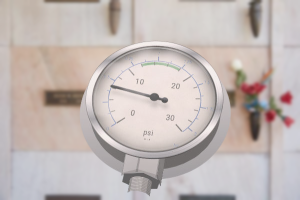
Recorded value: 6; psi
